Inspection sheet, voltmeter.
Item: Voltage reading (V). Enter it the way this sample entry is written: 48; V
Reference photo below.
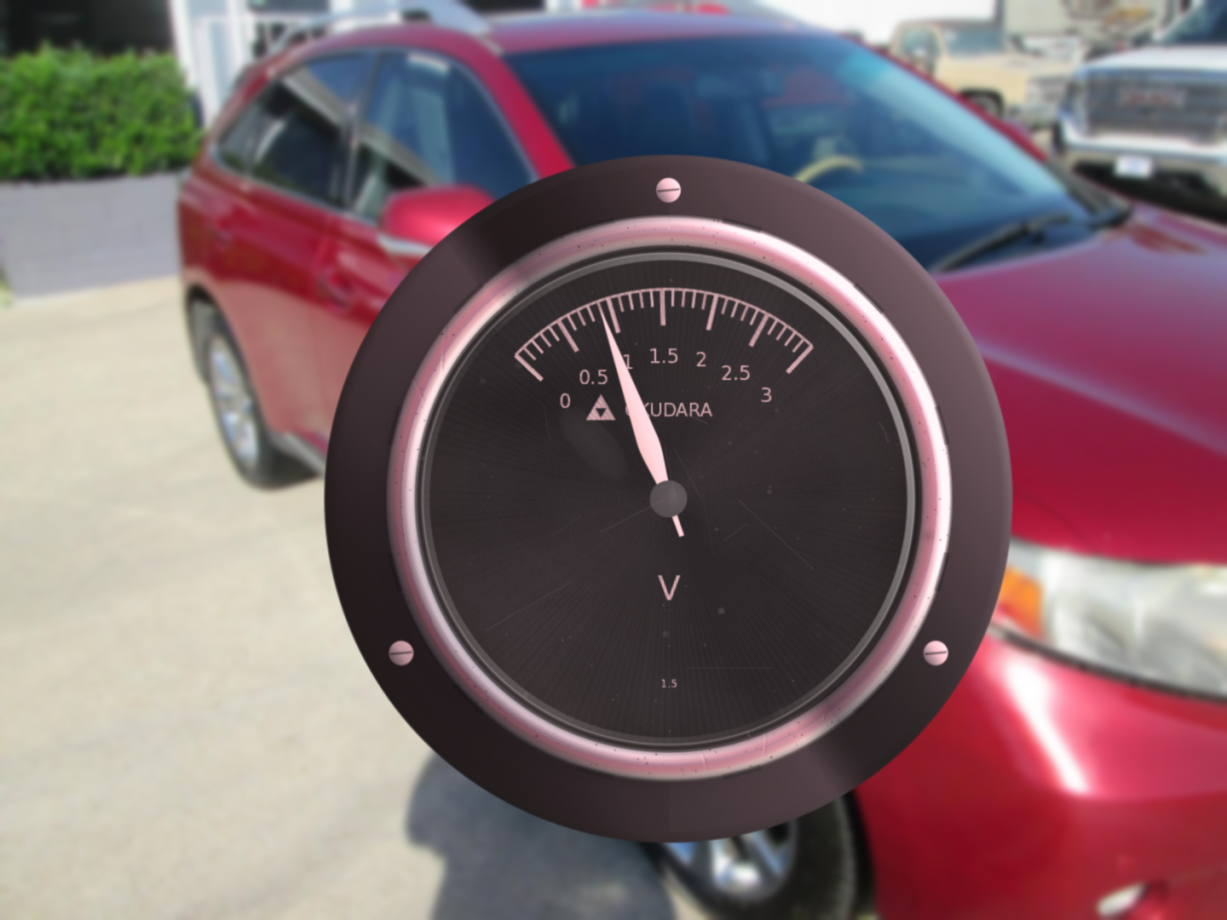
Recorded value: 0.9; V
